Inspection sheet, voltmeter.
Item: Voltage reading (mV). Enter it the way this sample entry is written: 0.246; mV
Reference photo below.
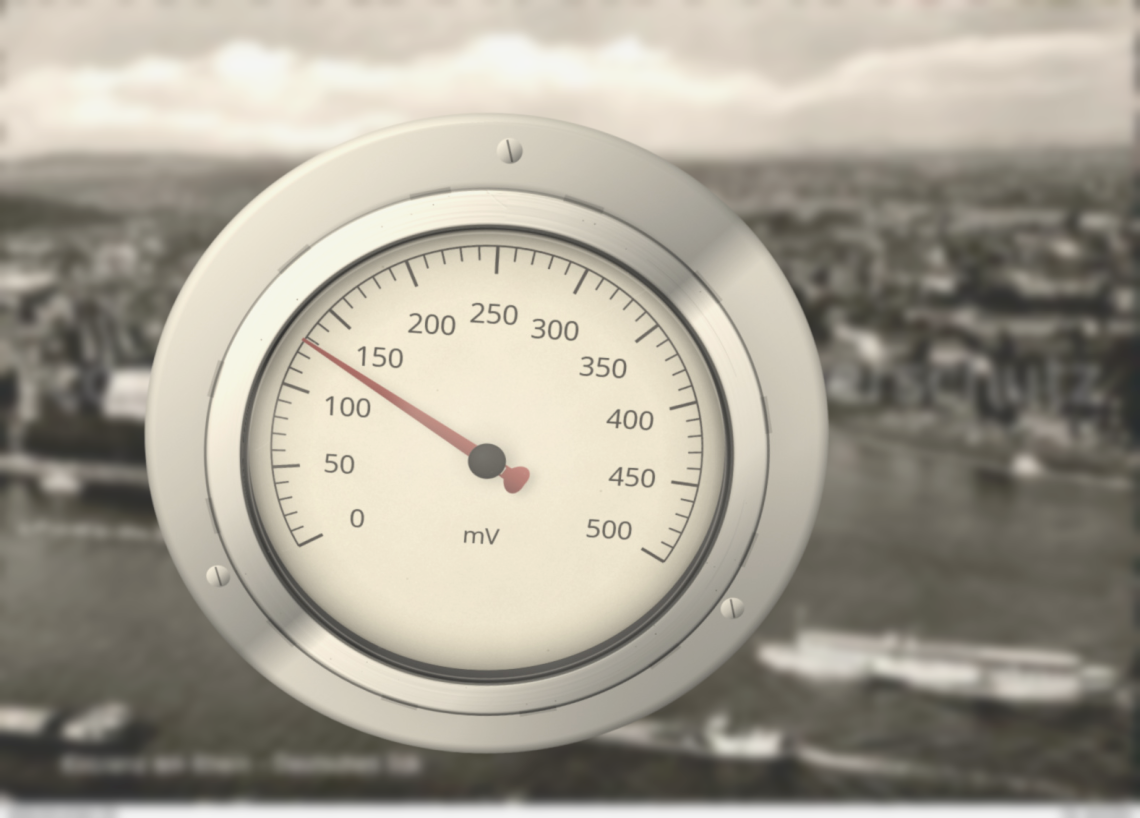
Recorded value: 130; mV
